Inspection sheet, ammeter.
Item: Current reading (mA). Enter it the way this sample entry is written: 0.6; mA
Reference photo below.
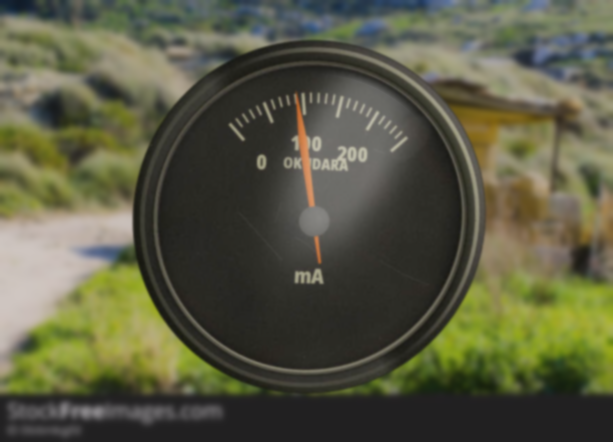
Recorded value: 90; mA
